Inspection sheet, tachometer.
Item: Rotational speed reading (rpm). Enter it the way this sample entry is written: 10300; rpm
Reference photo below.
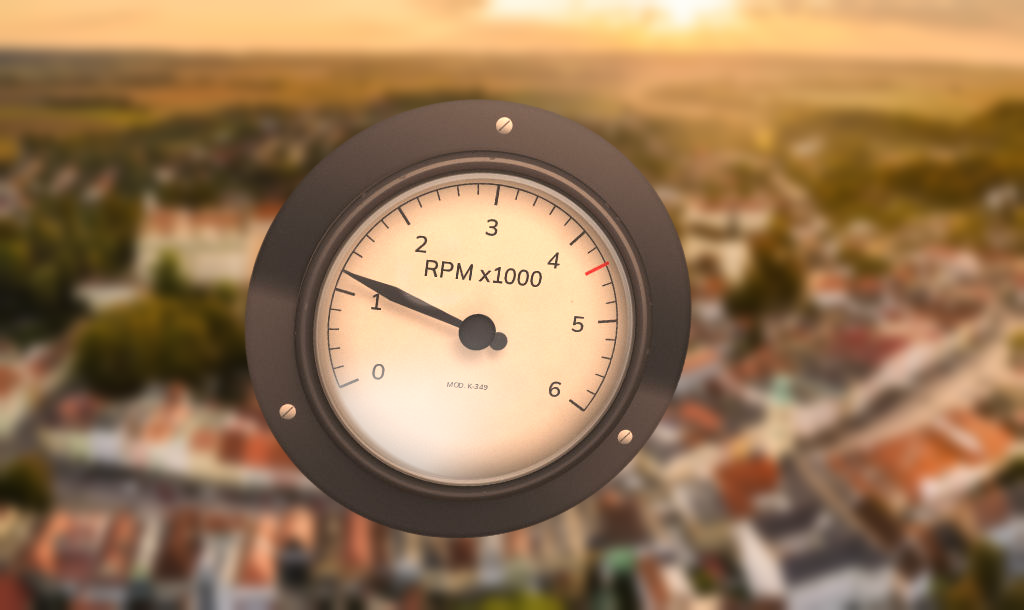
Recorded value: 1200; rpm
